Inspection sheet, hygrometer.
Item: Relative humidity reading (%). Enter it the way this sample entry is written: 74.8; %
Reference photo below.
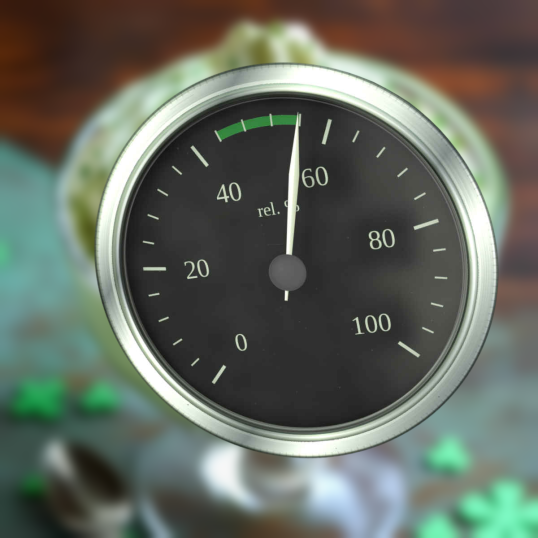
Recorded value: 56; %
